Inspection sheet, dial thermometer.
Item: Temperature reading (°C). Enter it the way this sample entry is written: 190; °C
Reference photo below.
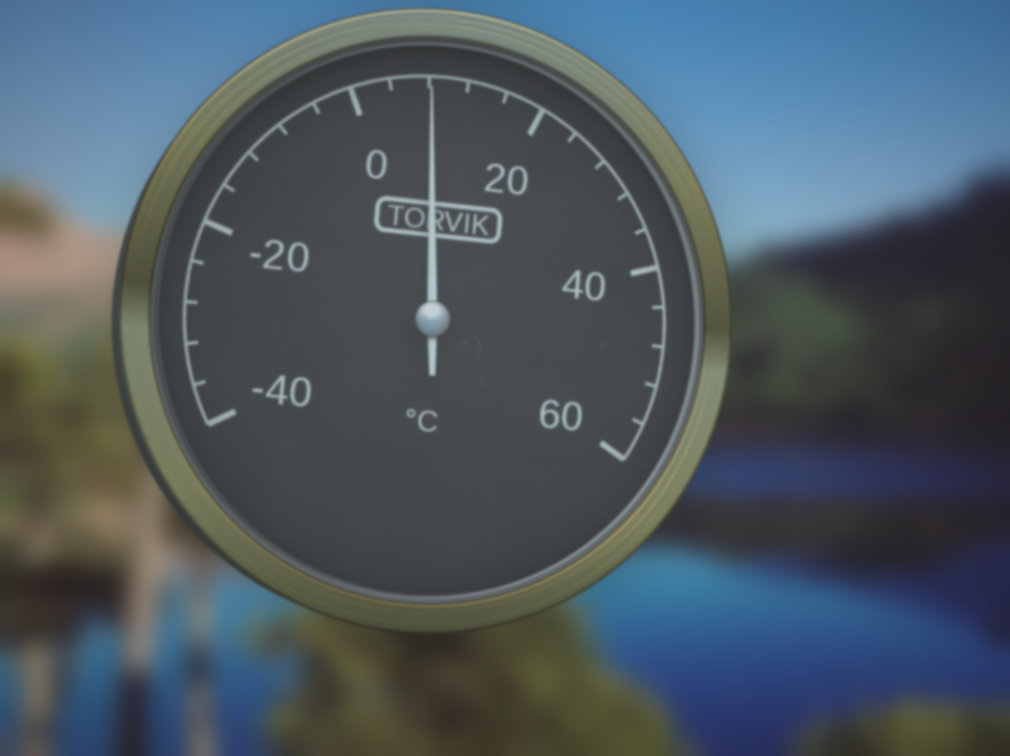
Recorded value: 8; °C
